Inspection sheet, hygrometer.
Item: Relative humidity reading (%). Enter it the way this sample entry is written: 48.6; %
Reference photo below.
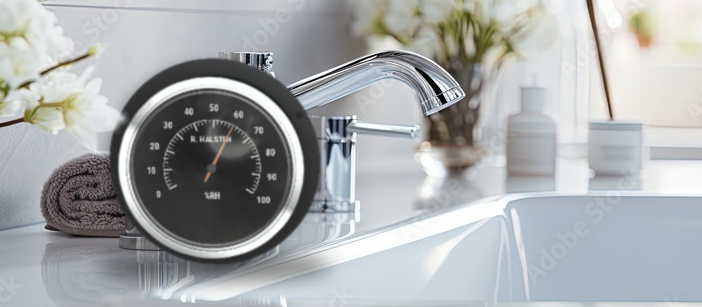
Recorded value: 60; %
